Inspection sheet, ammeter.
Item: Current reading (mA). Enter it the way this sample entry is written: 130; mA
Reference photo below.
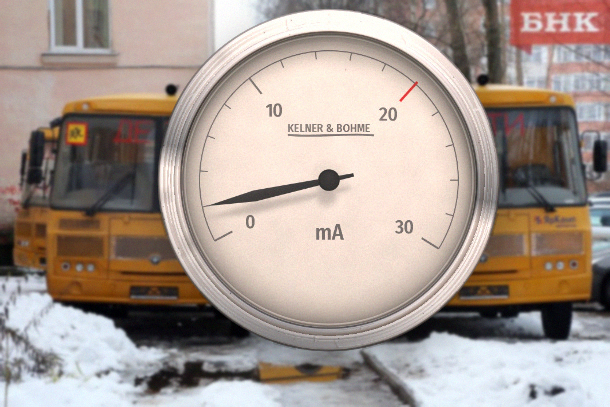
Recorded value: 2; mA
